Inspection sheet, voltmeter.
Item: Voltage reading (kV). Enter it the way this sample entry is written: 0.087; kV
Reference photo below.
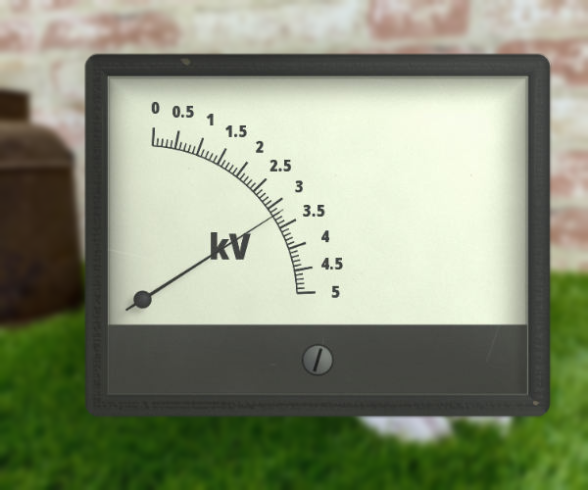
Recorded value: 3.2; kV
